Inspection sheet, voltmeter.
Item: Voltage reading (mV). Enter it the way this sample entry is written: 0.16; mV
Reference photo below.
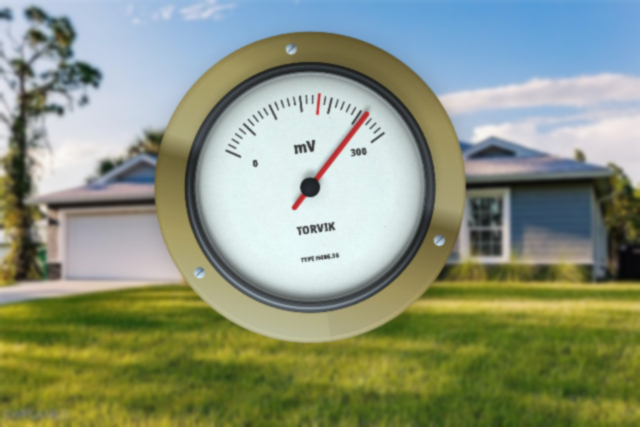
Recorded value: 260; mV
